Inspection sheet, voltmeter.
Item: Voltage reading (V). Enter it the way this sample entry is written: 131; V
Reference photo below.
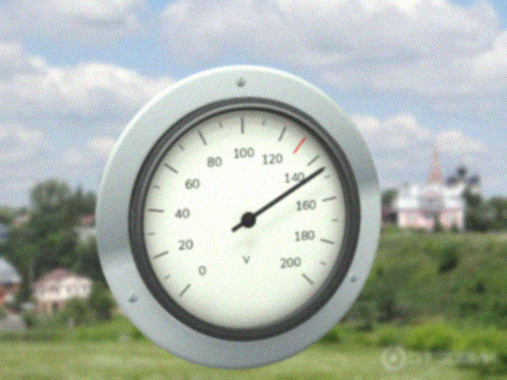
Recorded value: 145; V
